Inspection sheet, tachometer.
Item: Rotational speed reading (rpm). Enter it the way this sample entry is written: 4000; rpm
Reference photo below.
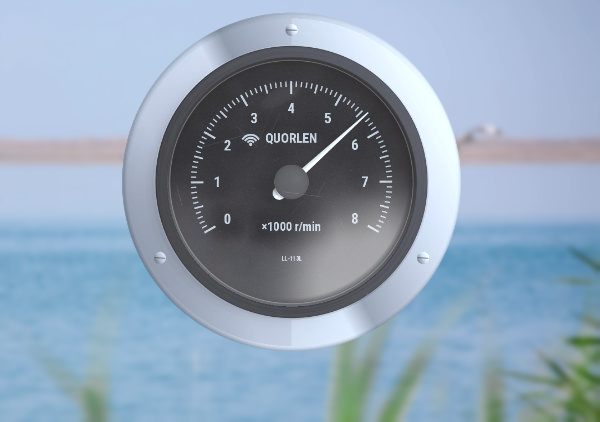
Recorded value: 5600; rpm
